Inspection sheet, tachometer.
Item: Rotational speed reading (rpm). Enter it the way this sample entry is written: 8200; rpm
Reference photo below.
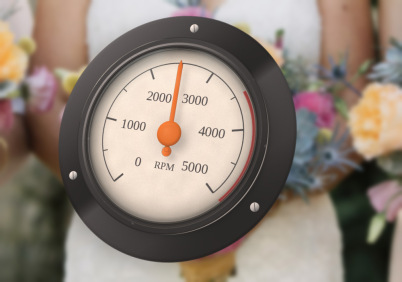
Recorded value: 2500; rpm
